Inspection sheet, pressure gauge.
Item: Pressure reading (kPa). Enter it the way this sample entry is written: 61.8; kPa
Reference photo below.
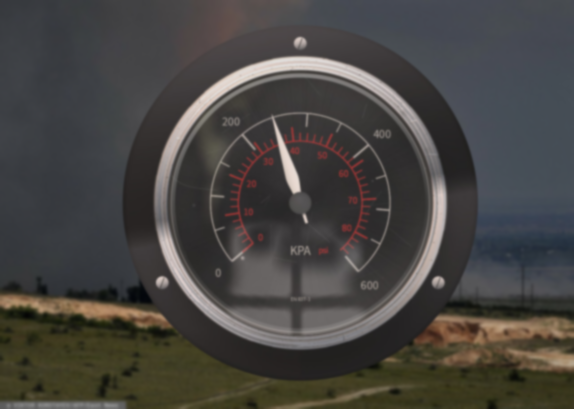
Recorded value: 250; kPa
